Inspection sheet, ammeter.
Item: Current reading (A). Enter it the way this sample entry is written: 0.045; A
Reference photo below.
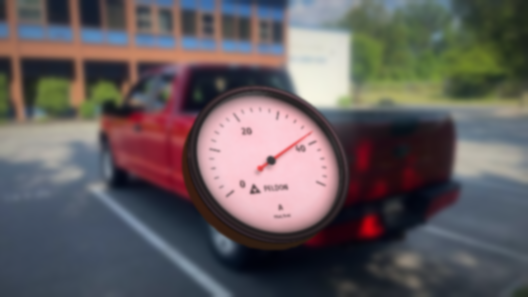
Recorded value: 38; A
